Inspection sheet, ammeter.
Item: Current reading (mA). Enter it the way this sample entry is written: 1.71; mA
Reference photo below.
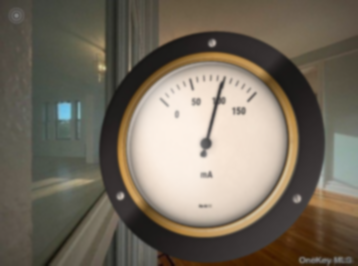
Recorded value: 100; mA
